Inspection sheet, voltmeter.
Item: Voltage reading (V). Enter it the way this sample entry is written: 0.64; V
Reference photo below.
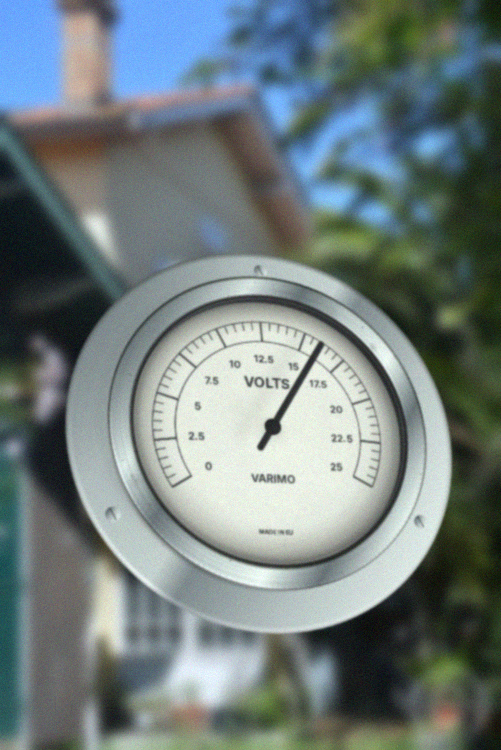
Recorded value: 16; V
